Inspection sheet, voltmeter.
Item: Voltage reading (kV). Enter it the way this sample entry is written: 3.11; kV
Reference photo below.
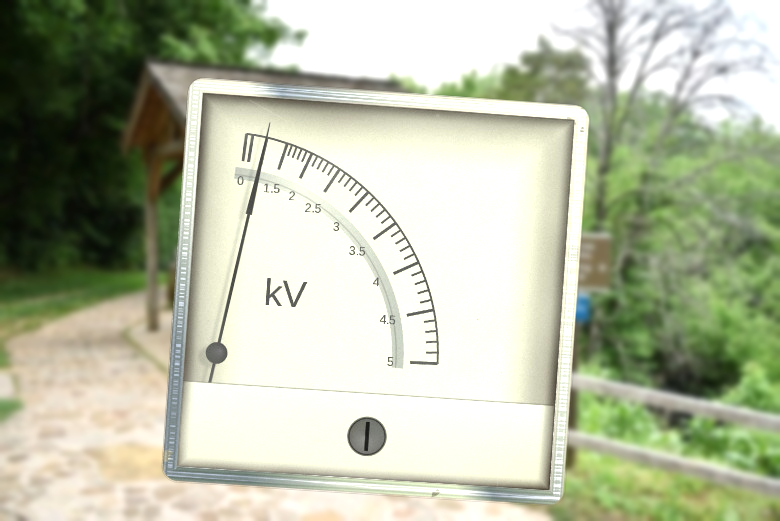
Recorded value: 1; kV
